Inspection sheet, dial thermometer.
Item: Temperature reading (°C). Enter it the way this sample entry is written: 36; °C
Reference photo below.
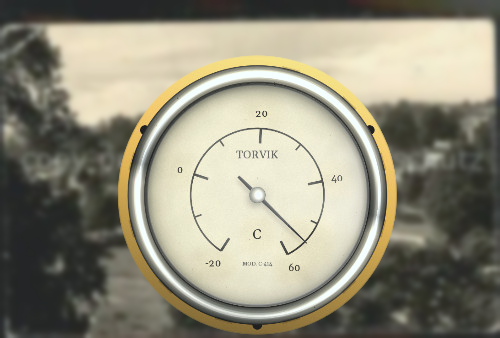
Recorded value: 55; °C
